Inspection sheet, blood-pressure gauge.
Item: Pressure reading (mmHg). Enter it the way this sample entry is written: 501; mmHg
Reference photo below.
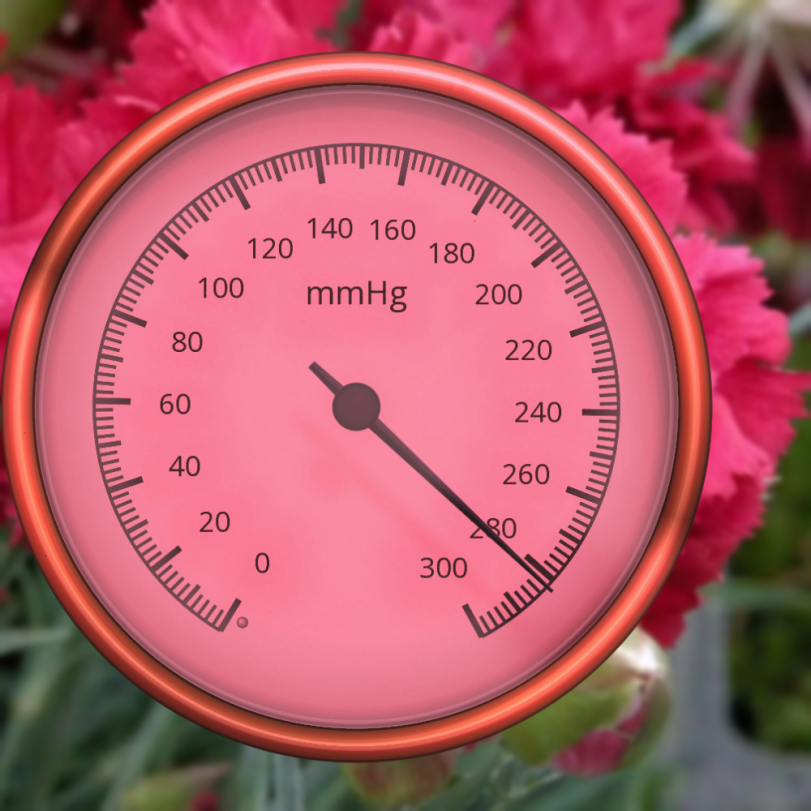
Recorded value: 282; mmHg
